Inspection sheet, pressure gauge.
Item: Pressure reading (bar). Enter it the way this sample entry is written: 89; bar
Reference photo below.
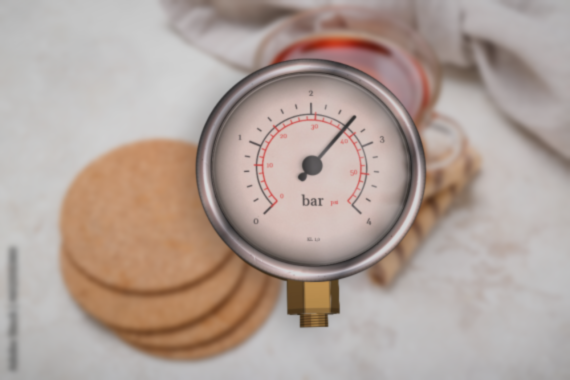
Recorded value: 2.6; bar
